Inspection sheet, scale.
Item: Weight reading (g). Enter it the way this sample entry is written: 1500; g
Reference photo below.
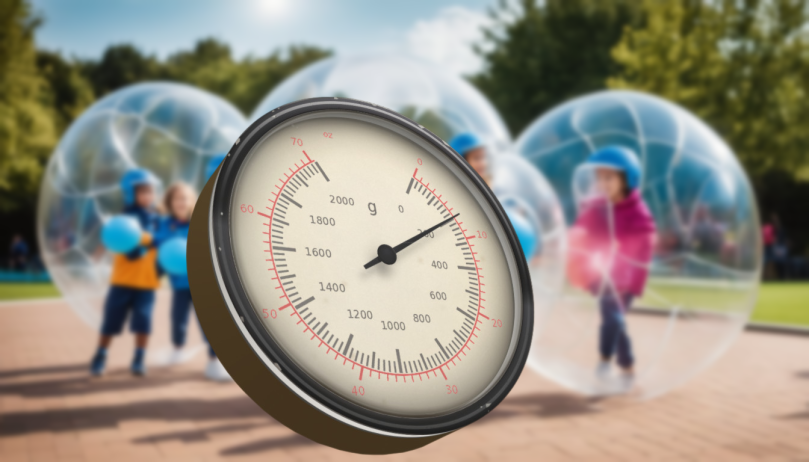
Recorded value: 200; g
